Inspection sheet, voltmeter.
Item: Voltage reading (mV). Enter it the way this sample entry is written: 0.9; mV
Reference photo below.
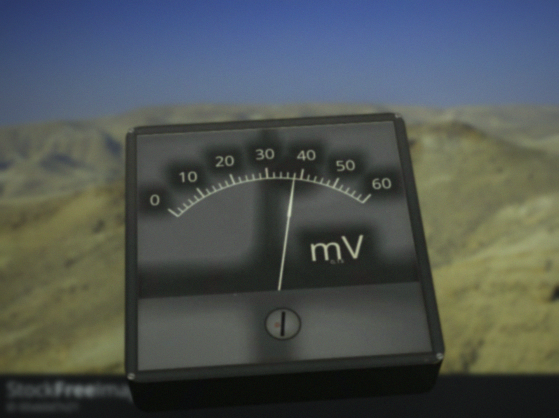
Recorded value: 38; mV
